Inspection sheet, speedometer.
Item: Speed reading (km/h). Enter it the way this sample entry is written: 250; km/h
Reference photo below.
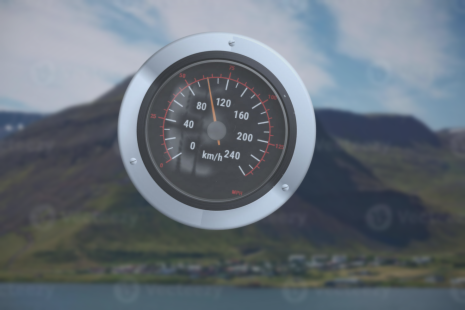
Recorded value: 100; km/h
